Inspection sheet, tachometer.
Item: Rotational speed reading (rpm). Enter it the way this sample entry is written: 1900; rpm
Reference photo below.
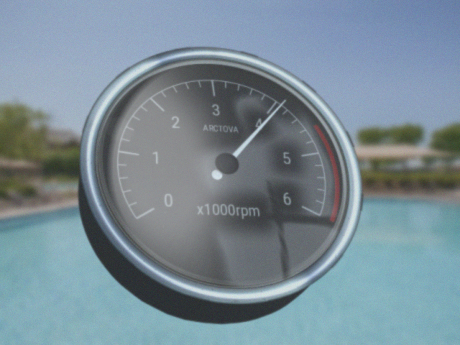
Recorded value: 4100; rpm
